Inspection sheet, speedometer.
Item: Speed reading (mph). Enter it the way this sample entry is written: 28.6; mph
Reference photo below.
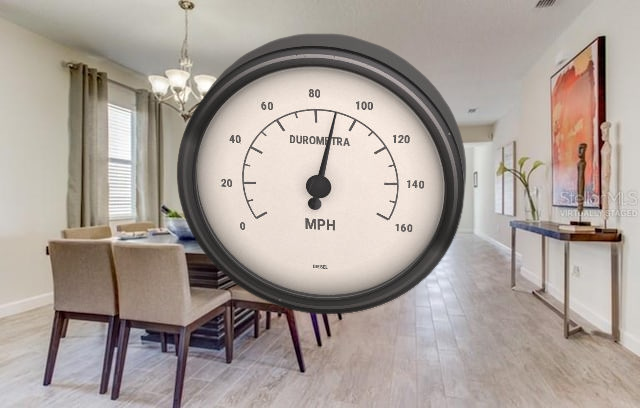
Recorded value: 90; mph
